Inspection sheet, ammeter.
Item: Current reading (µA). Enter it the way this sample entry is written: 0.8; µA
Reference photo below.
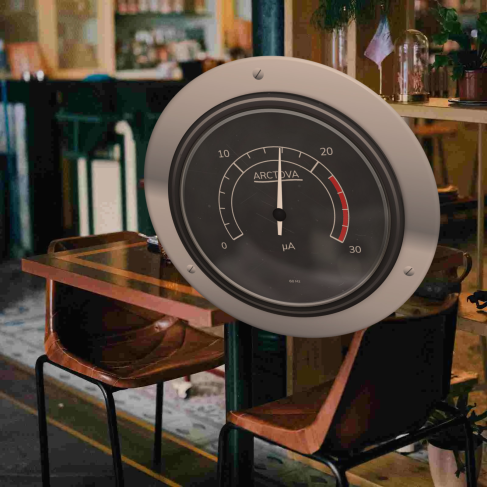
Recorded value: 16; µA
